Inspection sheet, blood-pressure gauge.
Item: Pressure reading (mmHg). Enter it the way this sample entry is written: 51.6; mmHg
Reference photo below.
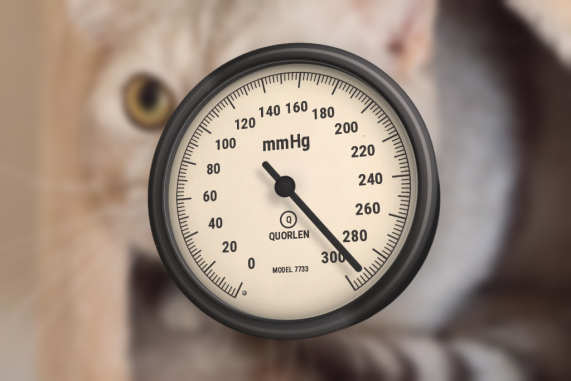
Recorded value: 292; mmHg
